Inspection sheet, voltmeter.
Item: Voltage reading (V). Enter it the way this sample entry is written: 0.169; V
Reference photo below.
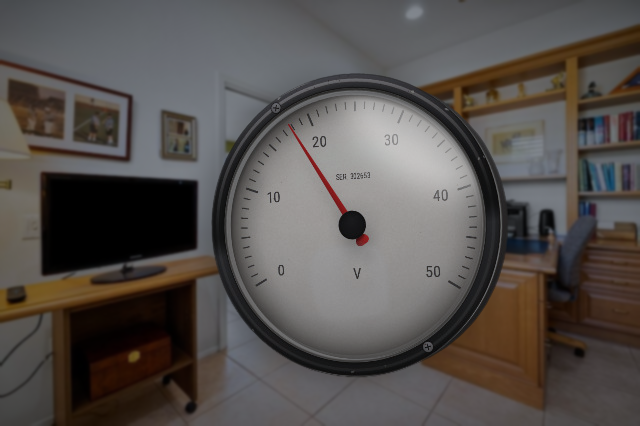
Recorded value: 18; V
